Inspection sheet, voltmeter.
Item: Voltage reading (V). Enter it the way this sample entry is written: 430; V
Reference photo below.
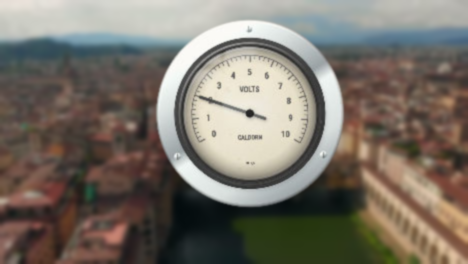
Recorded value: 2; V
